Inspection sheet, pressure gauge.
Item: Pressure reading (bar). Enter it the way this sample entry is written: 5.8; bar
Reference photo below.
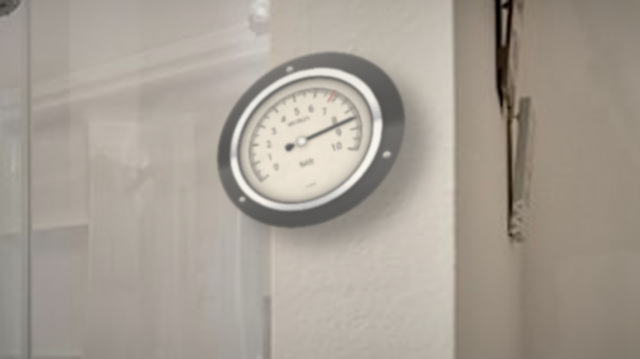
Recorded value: 8.5; bar
